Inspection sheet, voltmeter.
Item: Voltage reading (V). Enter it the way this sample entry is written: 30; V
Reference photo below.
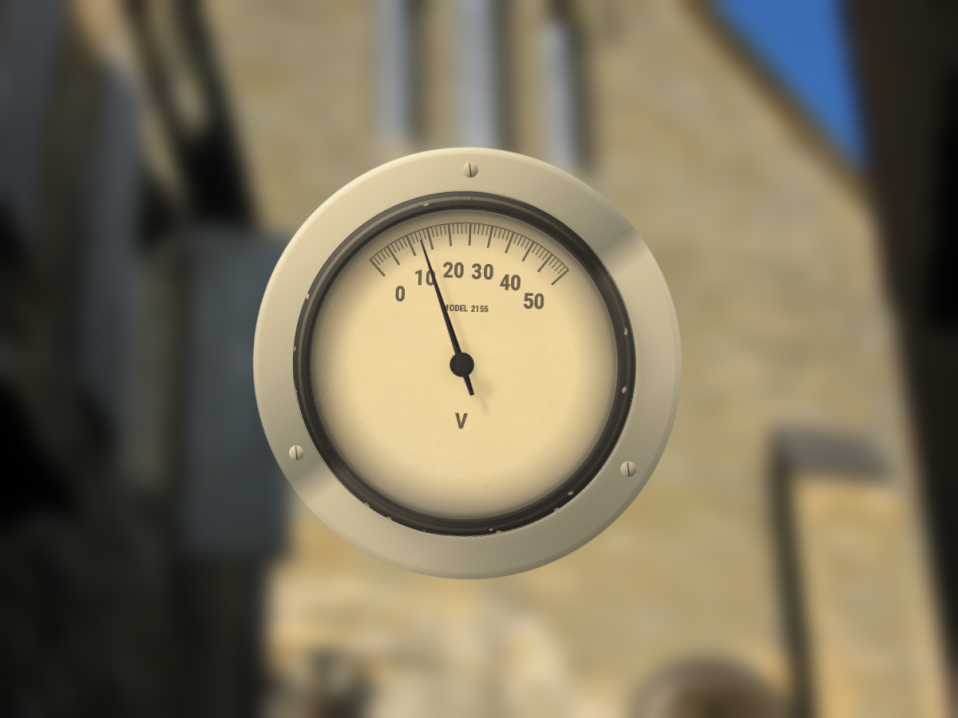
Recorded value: 13; V
